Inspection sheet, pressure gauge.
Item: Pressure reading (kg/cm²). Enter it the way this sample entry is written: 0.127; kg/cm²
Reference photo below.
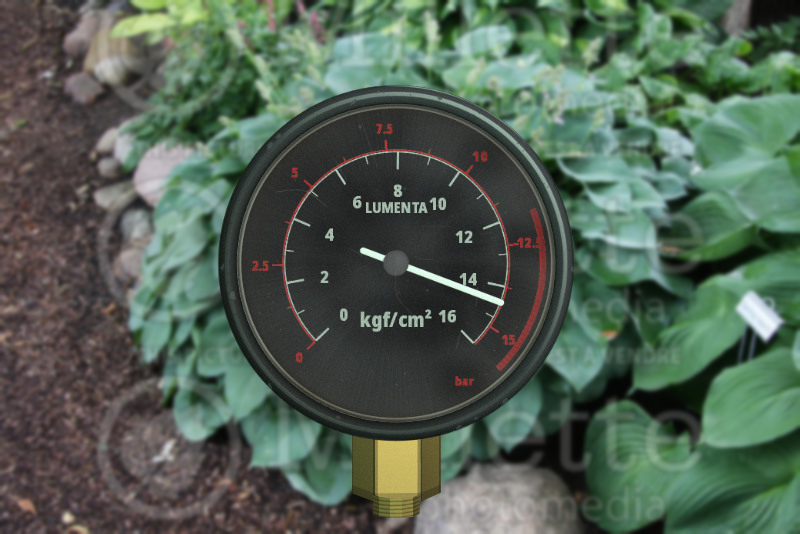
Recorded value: 14.5; kg/cm²
